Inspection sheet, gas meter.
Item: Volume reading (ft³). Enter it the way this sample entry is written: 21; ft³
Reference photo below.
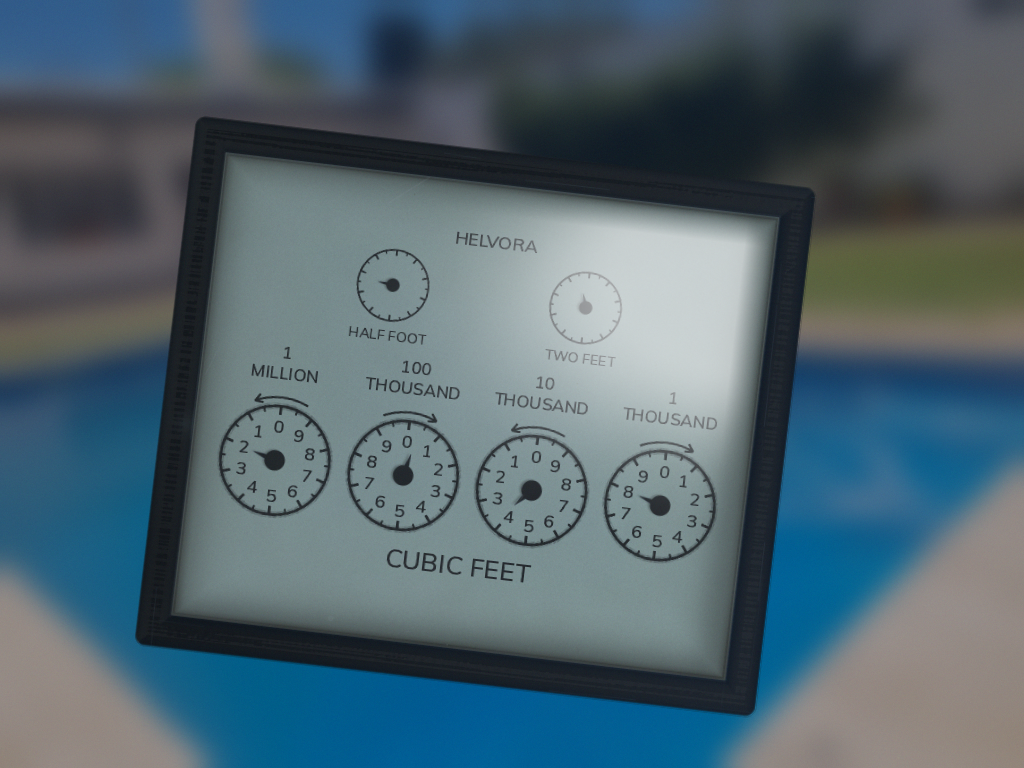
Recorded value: 203800; ft³
